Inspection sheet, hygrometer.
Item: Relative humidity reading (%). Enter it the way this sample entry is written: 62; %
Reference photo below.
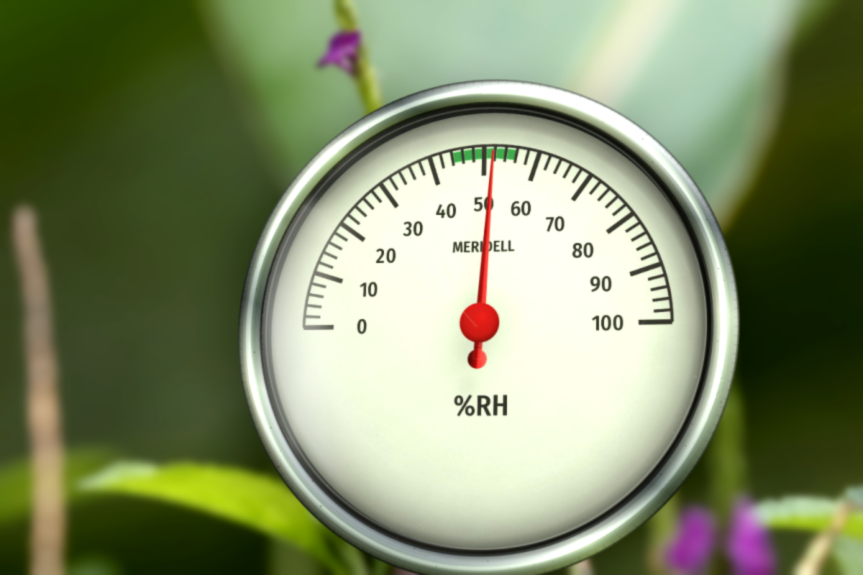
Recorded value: 52; %
